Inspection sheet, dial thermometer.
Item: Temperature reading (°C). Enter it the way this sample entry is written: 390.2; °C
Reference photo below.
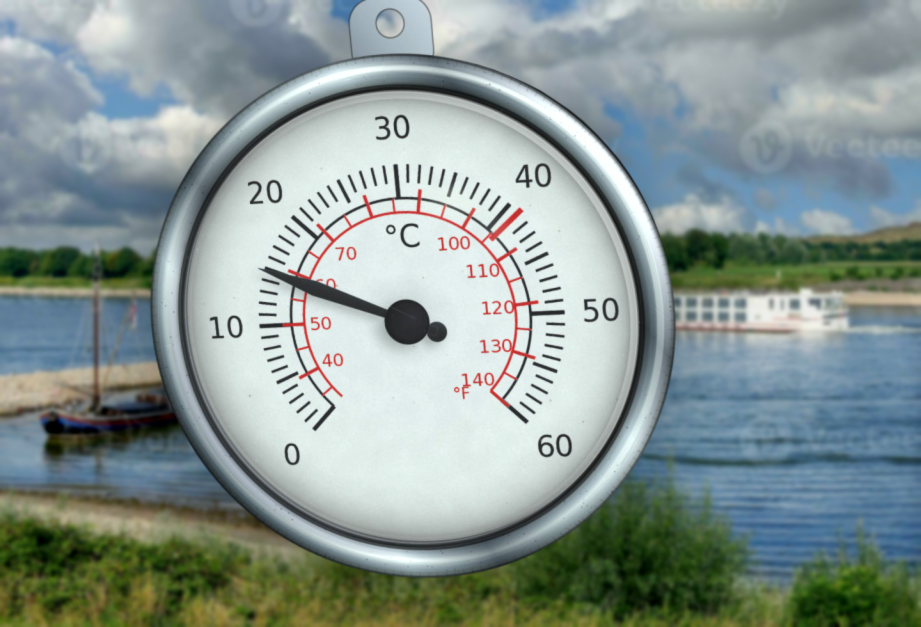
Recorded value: 15; °C
